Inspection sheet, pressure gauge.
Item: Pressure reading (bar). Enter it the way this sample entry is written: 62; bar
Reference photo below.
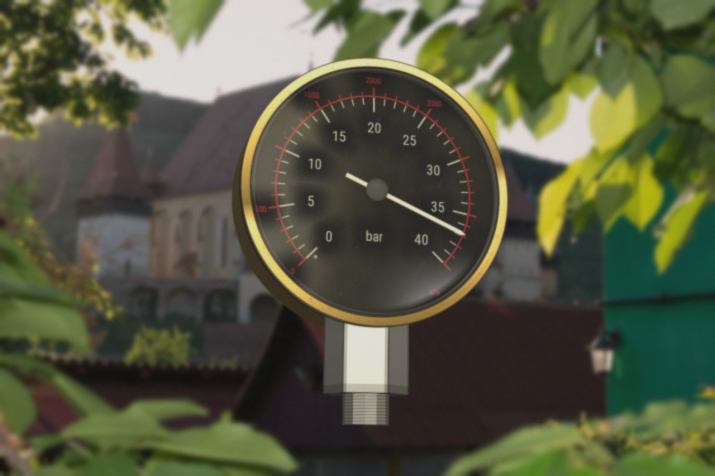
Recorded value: 37; bar
